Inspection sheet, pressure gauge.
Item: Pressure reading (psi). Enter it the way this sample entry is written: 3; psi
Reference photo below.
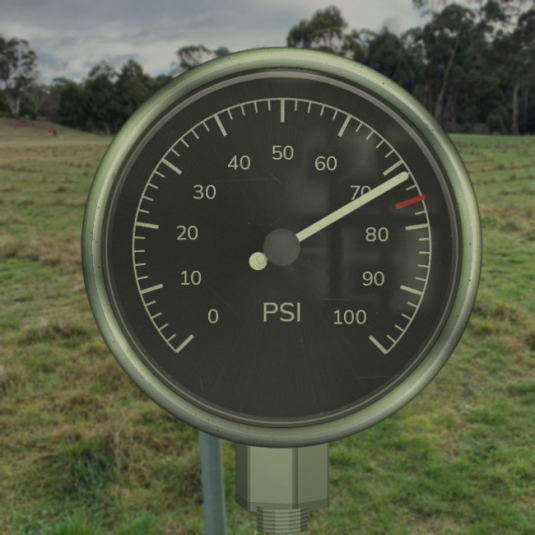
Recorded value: 72; psi
